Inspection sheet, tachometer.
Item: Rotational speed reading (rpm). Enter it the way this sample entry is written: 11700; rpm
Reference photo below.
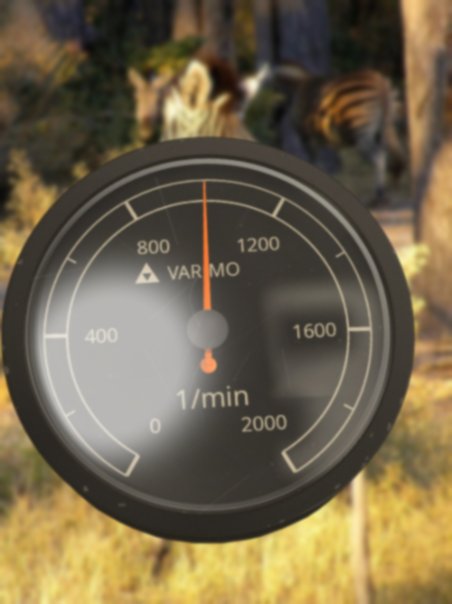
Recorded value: 1000; rpm
